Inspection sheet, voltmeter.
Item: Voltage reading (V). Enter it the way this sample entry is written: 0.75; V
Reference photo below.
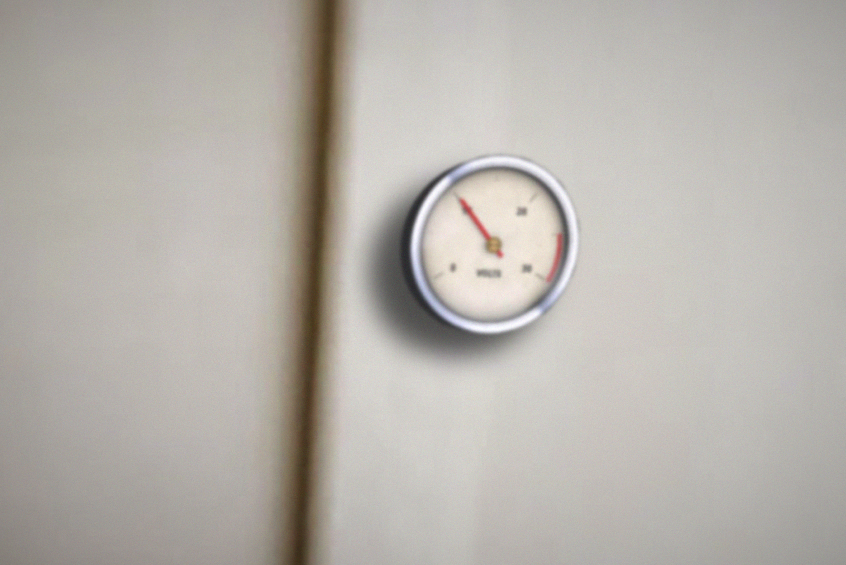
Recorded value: 10; V
